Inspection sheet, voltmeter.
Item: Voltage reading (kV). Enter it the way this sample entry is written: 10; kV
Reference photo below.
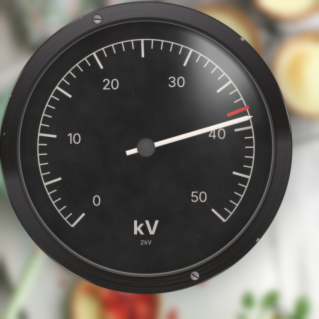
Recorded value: 39; kV
